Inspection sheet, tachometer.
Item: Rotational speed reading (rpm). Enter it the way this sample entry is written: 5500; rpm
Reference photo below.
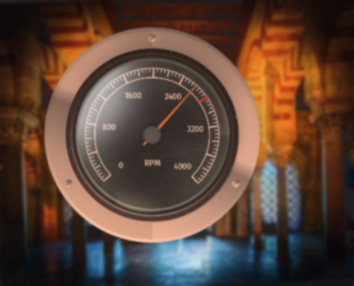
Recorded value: 2600; rpm
